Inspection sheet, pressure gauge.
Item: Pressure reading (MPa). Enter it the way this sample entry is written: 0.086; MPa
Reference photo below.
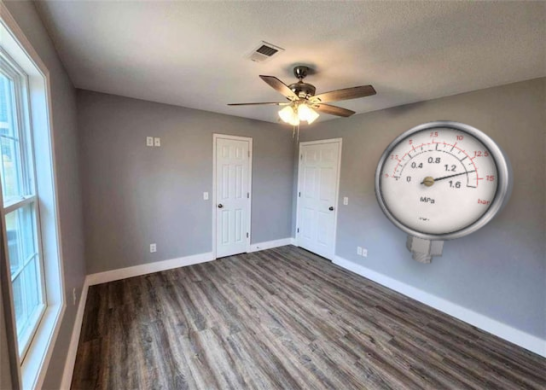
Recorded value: 1.4; MPa
